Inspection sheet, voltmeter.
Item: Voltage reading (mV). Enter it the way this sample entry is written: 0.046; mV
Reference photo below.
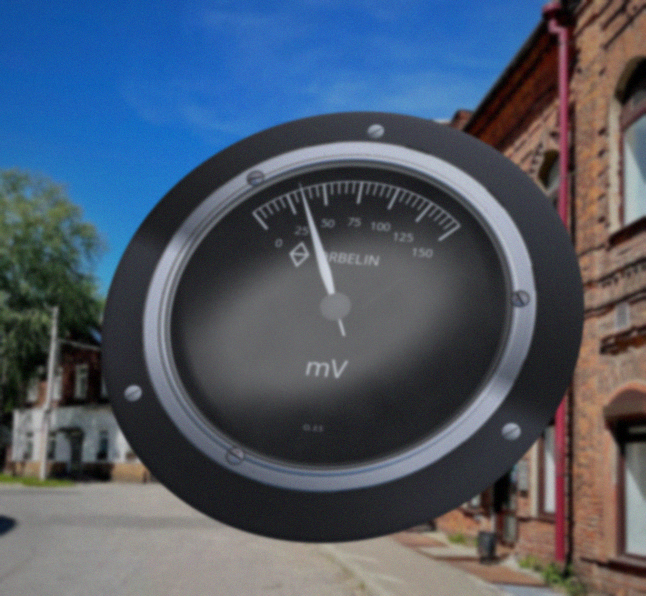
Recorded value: 35; mV
